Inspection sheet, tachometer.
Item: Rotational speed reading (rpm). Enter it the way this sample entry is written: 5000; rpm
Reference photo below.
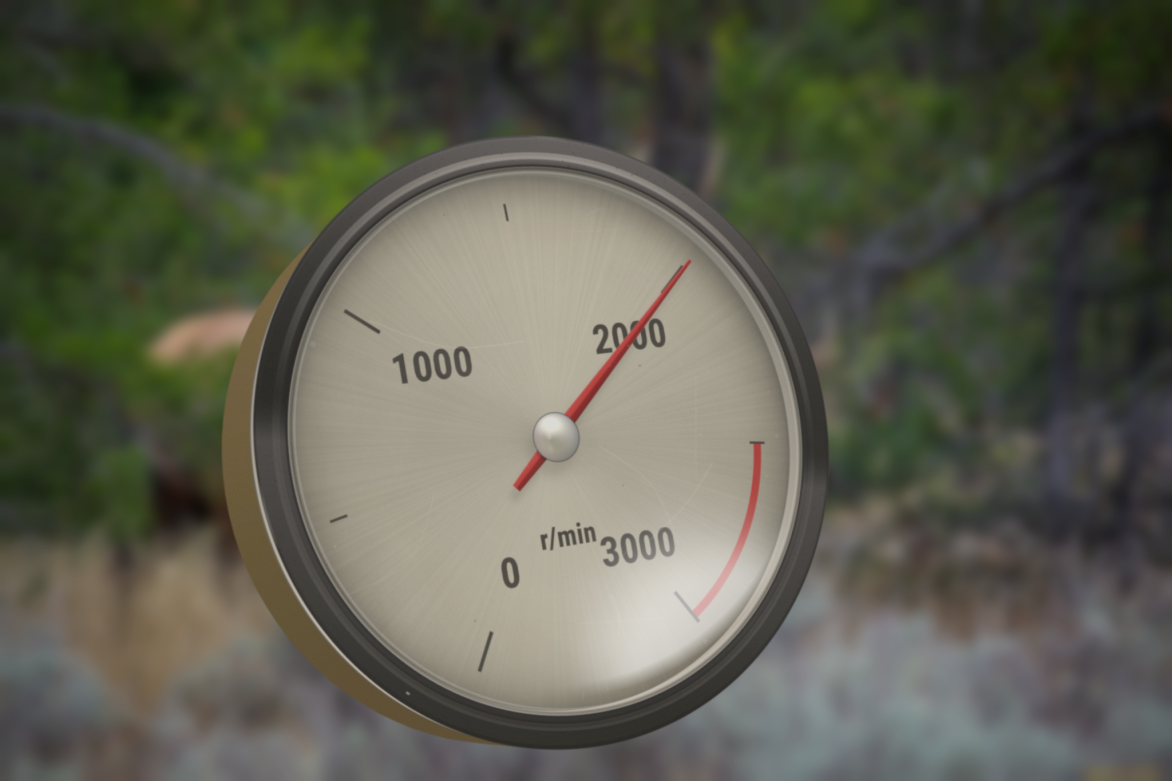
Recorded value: 2000; rpm
